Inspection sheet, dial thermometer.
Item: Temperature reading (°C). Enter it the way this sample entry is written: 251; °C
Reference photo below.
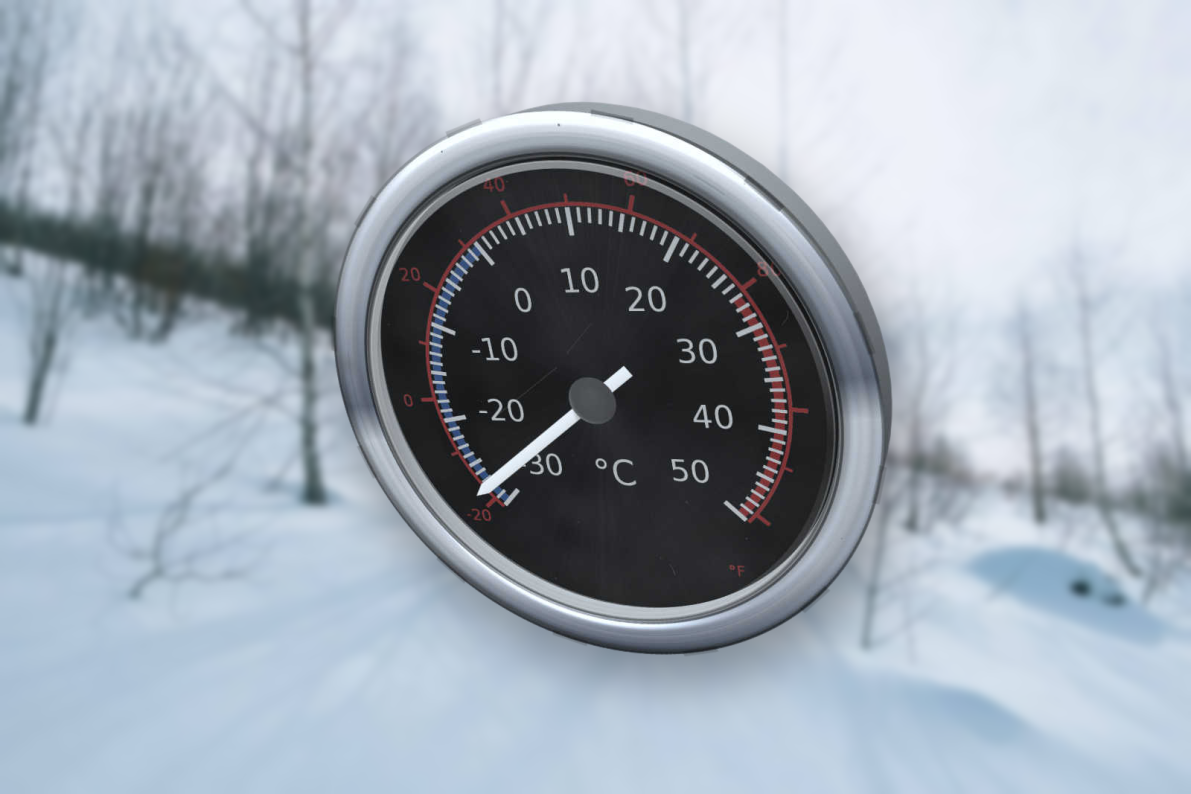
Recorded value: -27.5; °C
